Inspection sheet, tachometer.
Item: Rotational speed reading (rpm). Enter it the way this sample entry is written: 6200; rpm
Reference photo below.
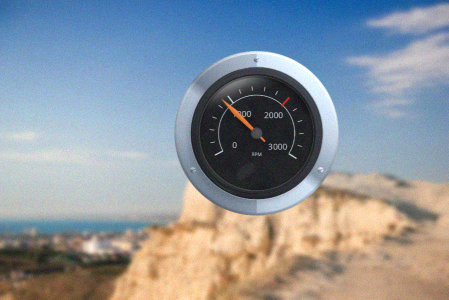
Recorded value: 900; rpm
